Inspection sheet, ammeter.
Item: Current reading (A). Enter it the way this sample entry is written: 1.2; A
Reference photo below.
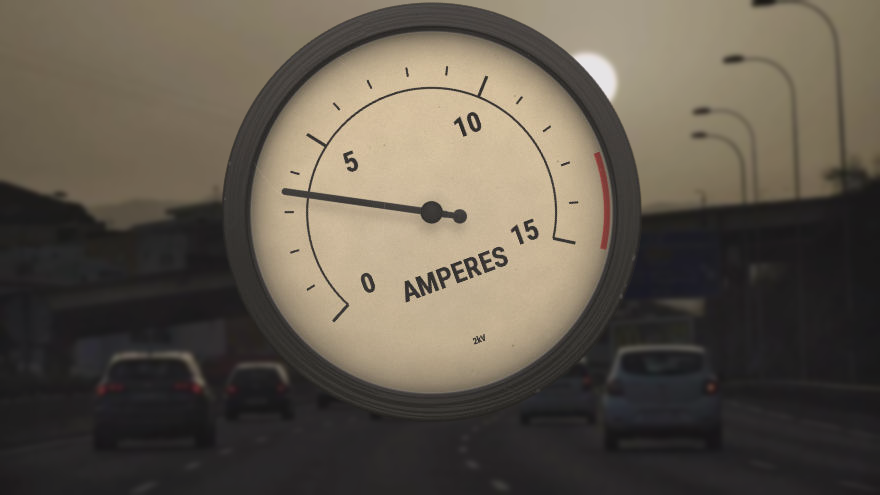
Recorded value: 3.5; A
